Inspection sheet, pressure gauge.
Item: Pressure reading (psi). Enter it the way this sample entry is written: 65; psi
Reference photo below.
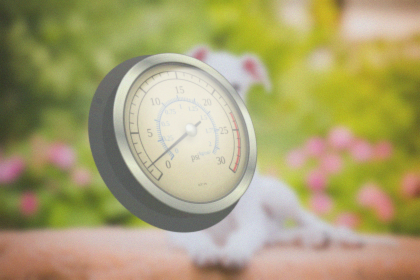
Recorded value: 1.5; psi
